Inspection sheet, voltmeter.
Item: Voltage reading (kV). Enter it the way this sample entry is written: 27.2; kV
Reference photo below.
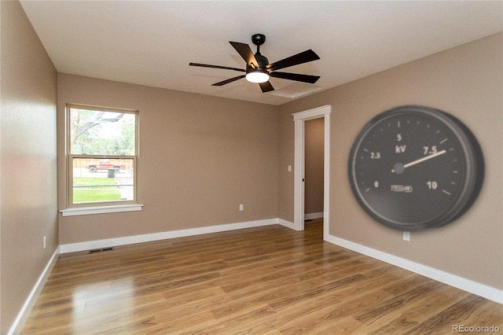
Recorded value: 8; kV
